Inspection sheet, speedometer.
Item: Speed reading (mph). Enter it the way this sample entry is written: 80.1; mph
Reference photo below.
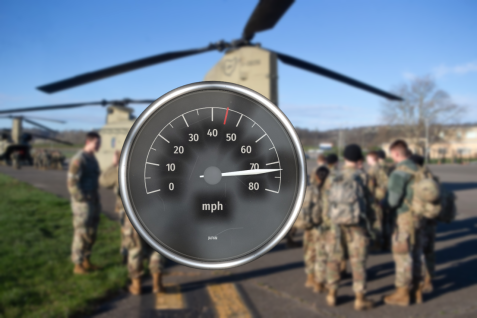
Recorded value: 72.5; mph
